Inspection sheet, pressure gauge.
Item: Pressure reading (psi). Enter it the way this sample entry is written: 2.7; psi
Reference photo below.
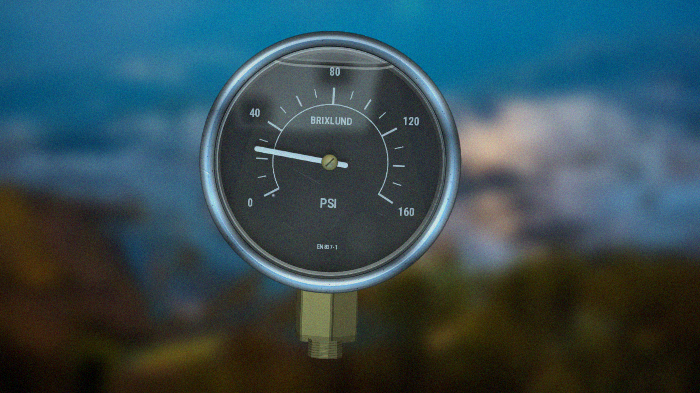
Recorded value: 25; psi
